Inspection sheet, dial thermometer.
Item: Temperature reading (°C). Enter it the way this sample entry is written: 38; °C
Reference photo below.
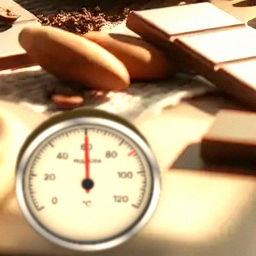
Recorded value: 60; °C
